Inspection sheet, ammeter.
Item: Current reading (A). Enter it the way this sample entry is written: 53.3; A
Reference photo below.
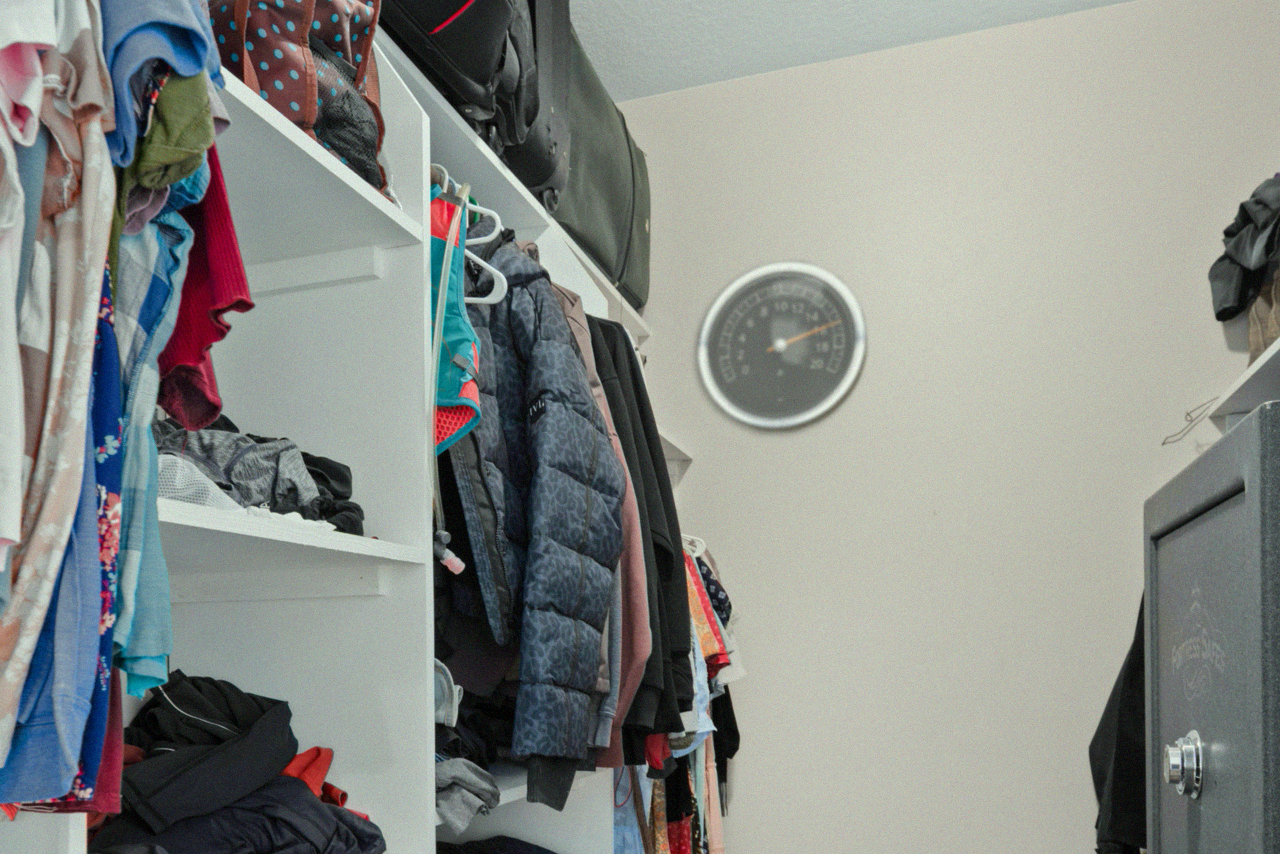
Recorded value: 16; A
